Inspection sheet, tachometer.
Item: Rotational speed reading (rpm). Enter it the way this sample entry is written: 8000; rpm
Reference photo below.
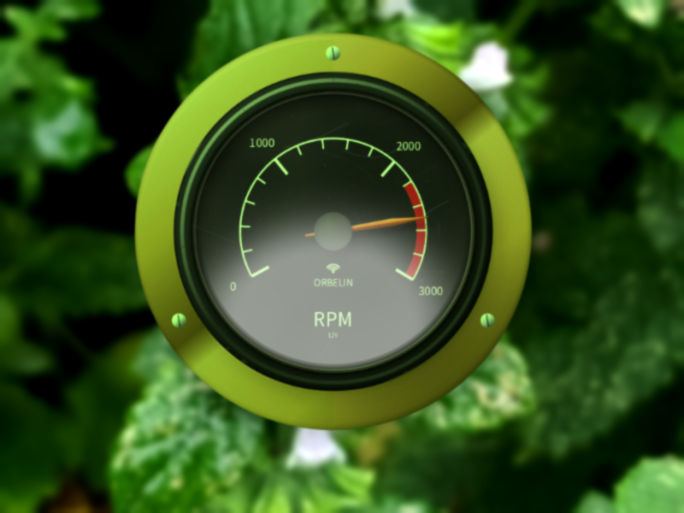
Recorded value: 2500; rpm
